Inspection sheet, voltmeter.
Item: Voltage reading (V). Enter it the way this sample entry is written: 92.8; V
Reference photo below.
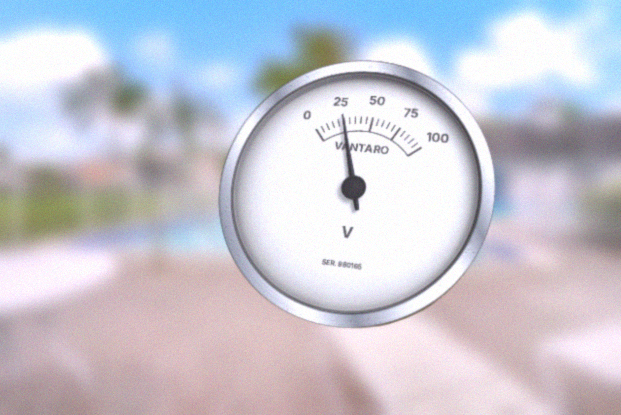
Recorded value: 25; V
